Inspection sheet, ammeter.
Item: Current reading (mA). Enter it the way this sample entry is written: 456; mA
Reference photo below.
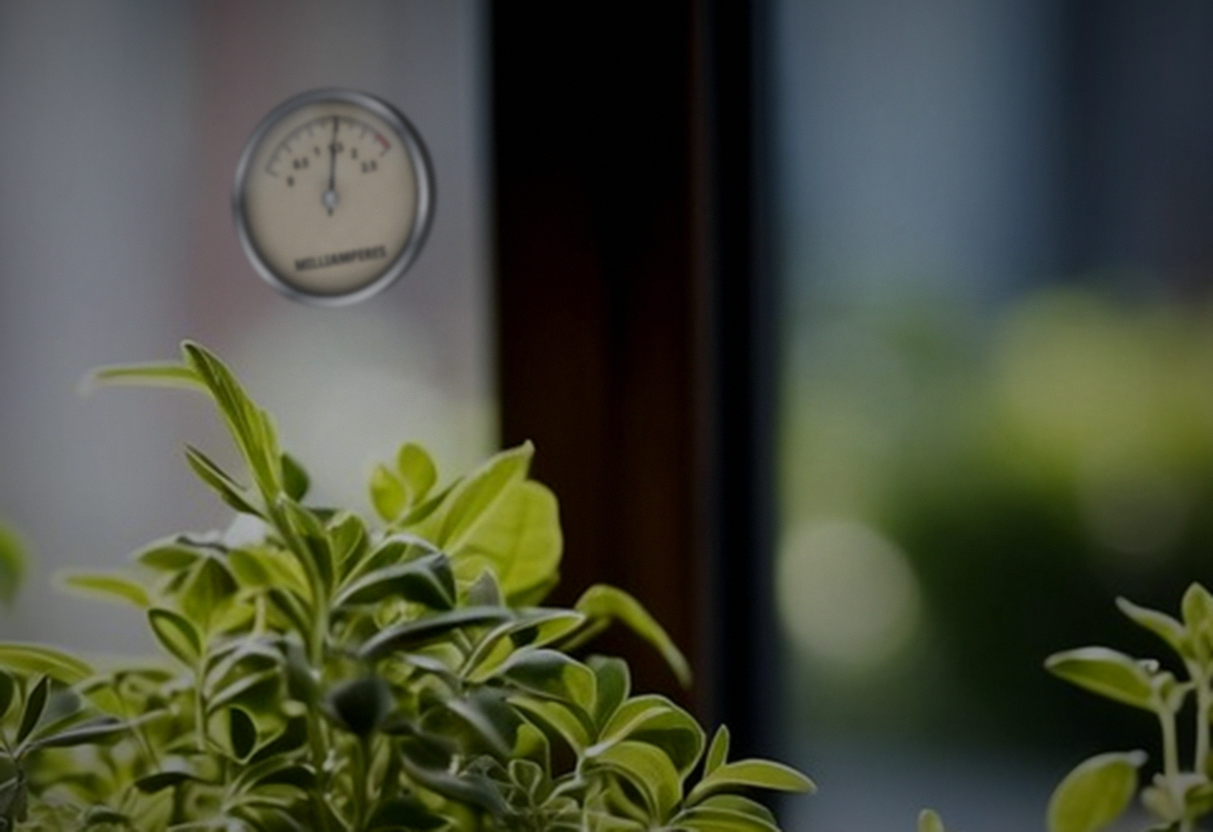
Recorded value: 1.5; mA
